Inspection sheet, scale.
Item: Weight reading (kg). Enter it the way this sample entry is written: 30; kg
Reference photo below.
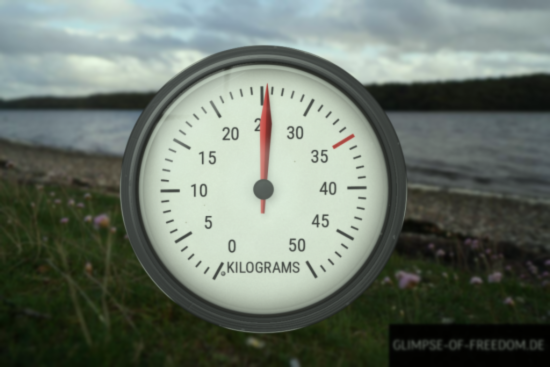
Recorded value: 25.5; kg
